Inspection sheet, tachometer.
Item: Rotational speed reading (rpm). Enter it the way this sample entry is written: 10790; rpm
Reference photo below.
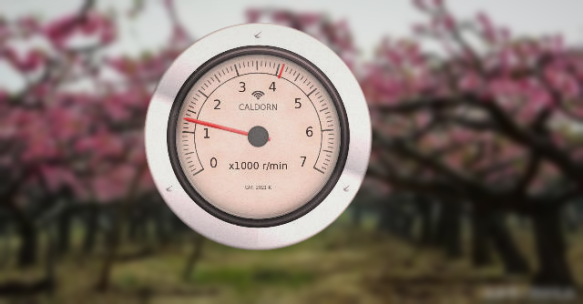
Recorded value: 1300; rpm
